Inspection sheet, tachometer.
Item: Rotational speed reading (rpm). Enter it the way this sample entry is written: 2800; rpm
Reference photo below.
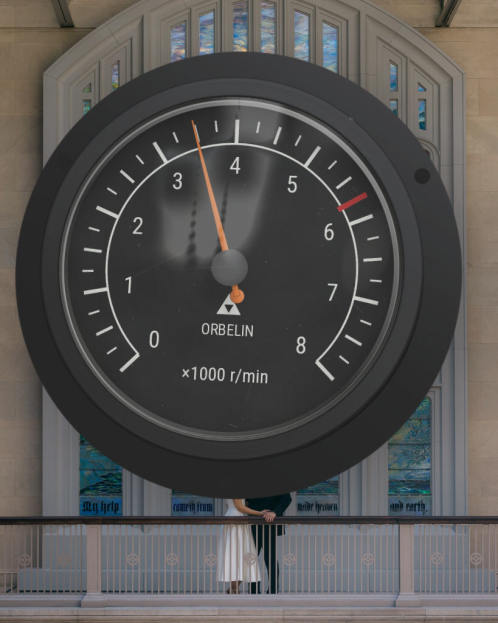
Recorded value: 3500; rpm
